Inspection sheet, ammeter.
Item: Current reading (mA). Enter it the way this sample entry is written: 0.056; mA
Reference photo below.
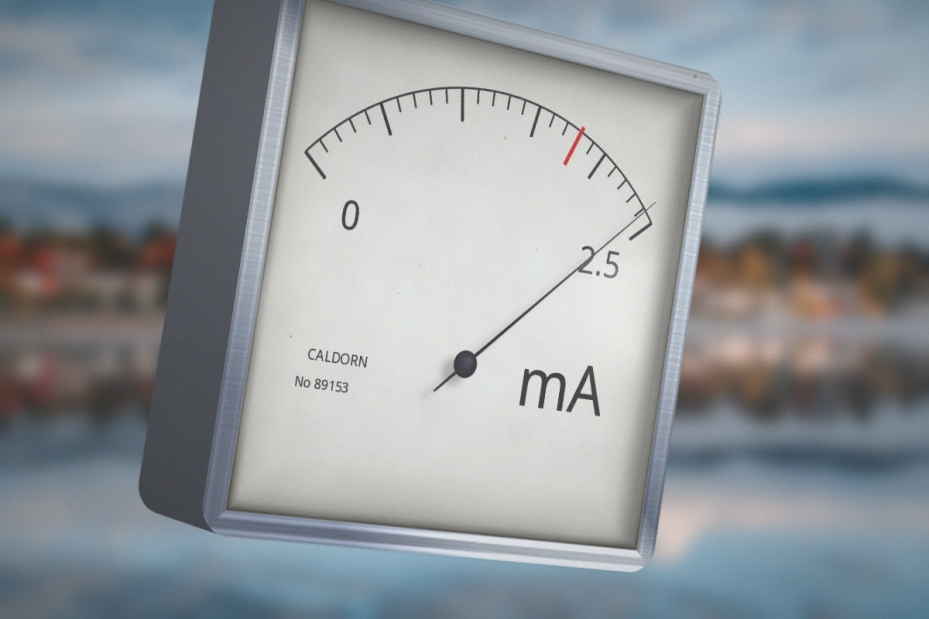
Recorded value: 2.4; mA
